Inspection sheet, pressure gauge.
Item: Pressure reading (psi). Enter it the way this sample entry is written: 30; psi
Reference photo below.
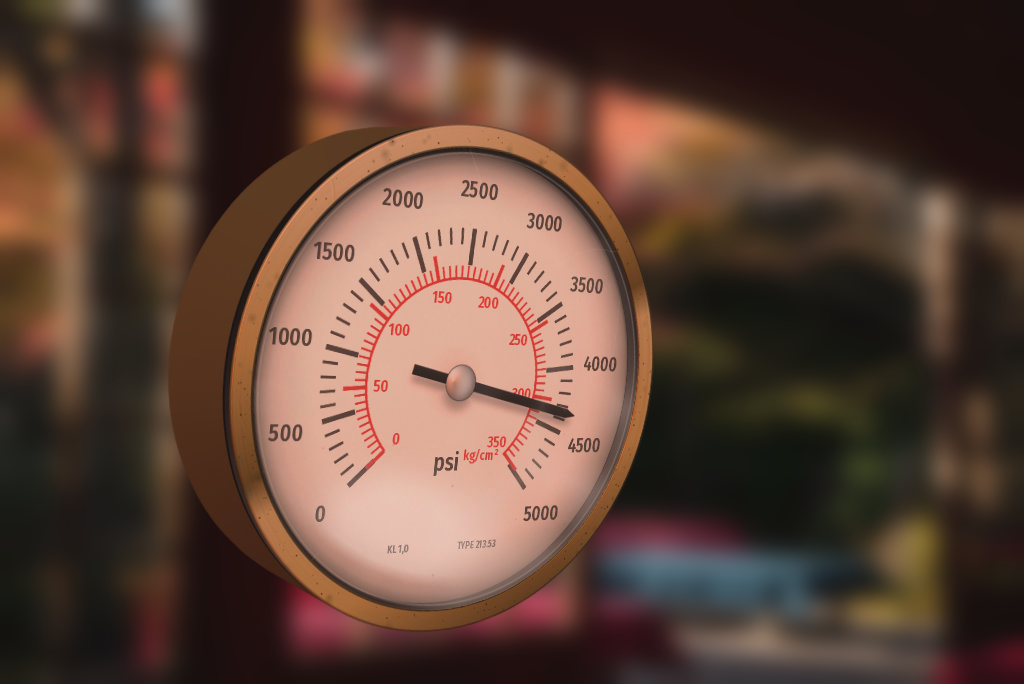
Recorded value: 4350; psi
